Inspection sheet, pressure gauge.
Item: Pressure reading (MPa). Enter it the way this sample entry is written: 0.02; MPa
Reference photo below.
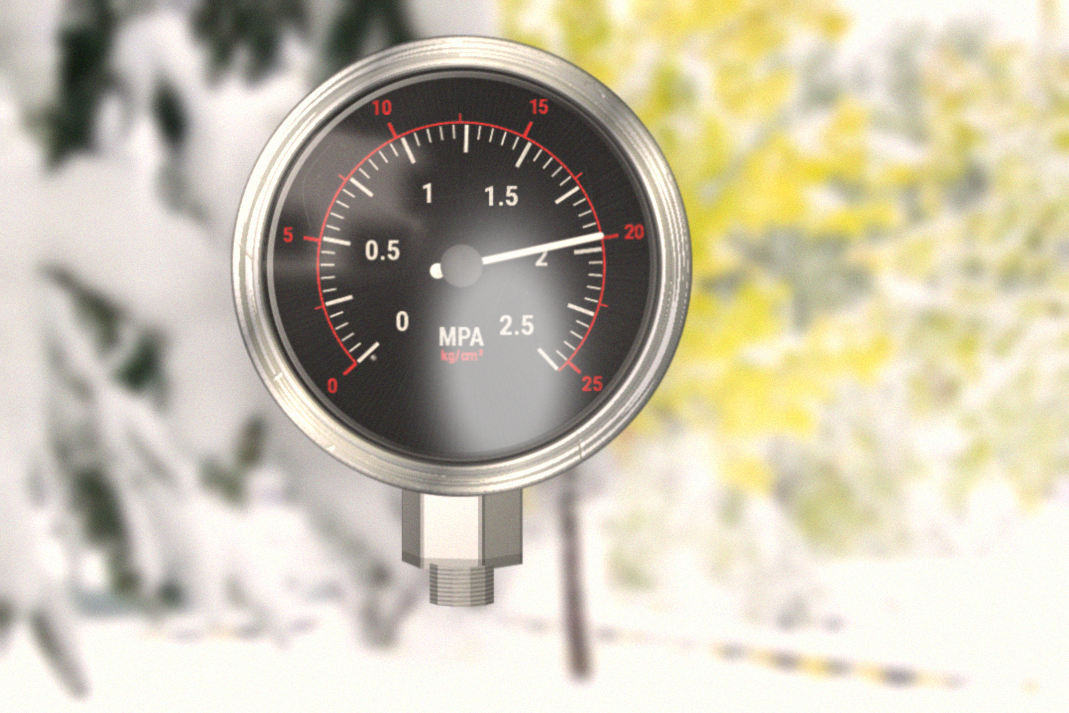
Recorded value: 1.95; MPa
